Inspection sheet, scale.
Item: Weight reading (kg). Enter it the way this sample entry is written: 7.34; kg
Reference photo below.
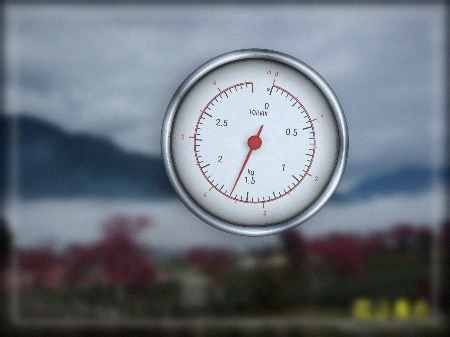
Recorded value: 1.65; kg
